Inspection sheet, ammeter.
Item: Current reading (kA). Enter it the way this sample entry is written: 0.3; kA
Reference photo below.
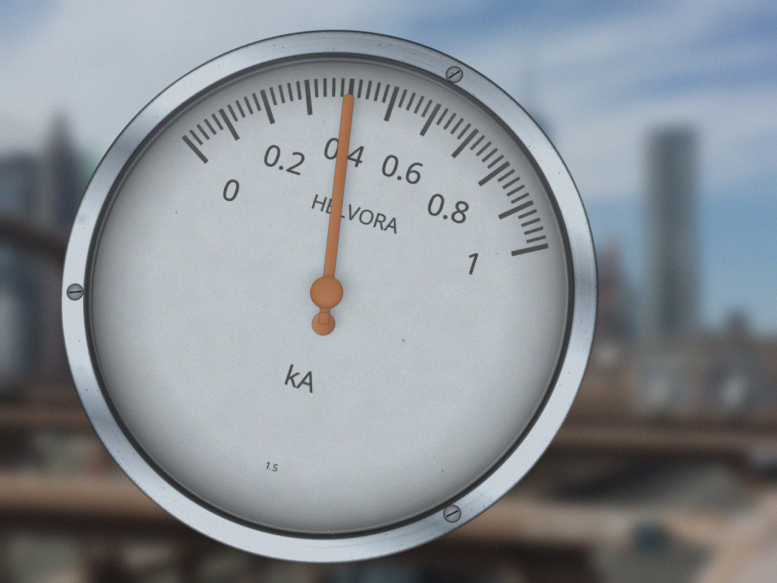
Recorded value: 0.4; kA
